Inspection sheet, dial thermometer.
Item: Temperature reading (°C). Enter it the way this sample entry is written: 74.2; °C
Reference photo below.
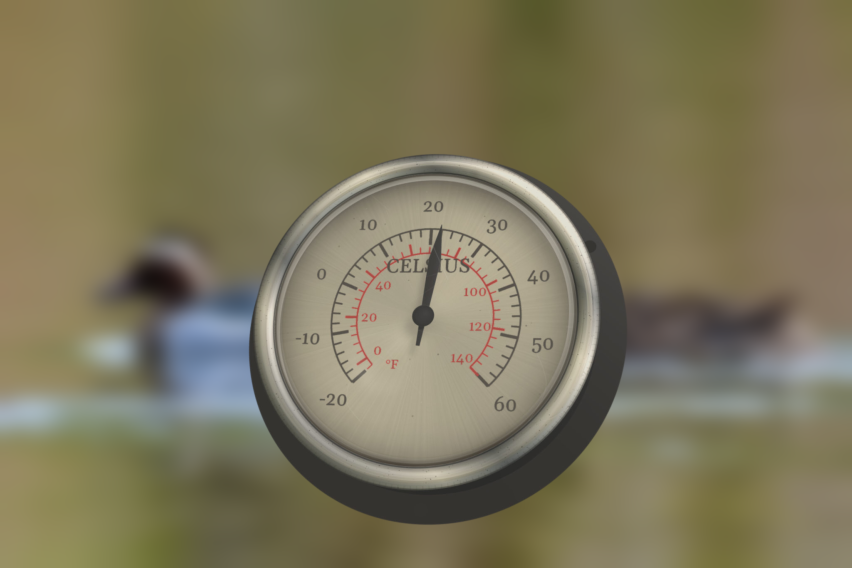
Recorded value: 22; °C
